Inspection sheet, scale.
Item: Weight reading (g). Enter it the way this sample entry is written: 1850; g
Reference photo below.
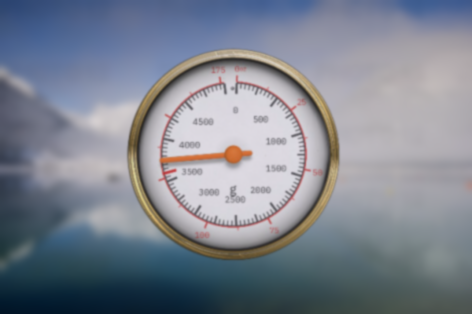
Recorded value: 3750; g
